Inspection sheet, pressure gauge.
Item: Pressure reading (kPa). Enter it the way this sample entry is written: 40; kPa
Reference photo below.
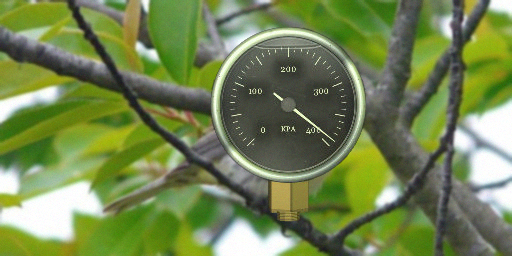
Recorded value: 390; kPa
